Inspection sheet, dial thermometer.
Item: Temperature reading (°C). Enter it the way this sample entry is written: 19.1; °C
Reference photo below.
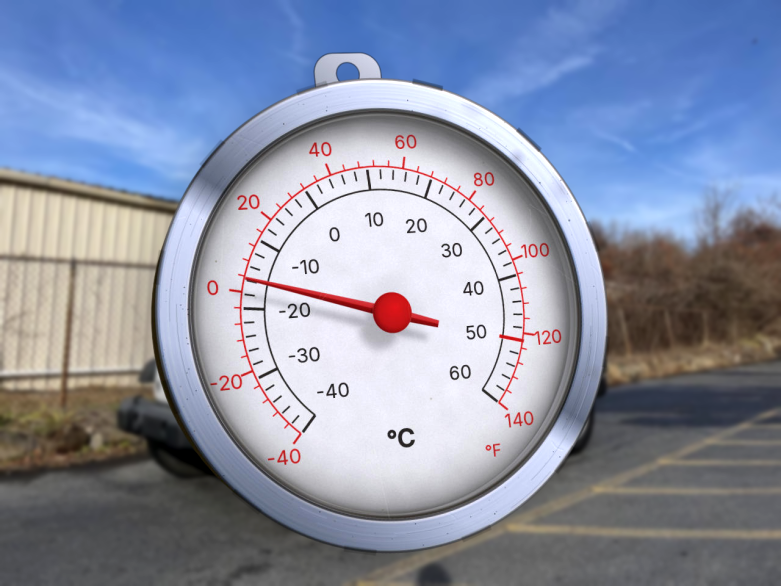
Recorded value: -16; °C
